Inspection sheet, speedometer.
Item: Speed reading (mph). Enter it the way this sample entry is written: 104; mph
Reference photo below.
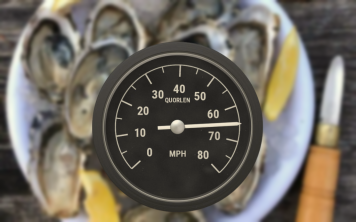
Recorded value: 65; mph
